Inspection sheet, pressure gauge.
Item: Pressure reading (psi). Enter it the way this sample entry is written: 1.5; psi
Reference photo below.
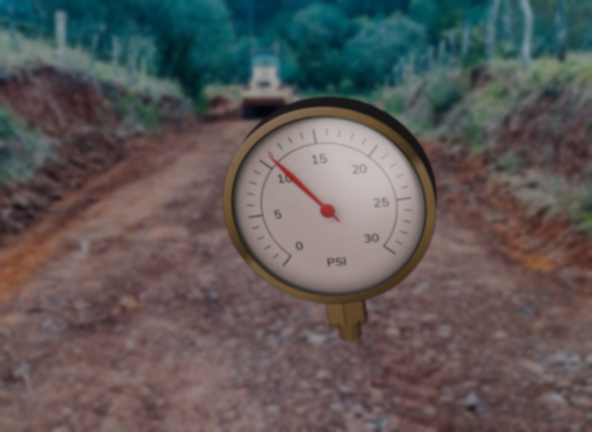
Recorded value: 11; psi
